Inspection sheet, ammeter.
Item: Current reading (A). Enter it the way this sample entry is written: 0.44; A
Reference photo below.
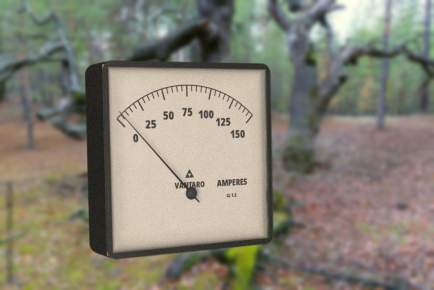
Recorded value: 5; A
